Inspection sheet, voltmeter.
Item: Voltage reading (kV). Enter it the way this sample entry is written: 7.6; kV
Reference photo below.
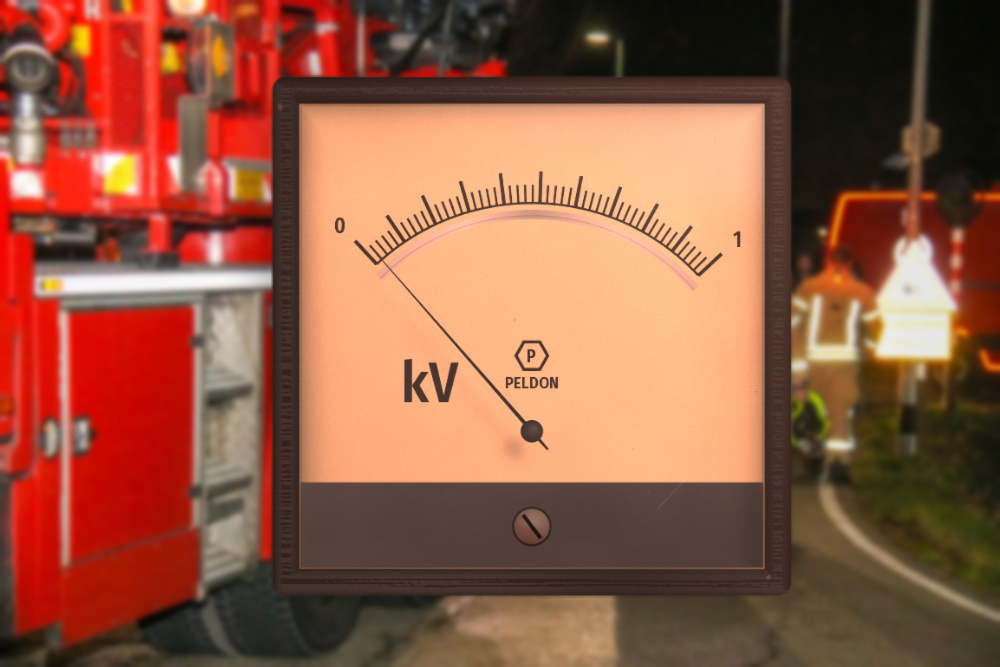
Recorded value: 0.02; kV
